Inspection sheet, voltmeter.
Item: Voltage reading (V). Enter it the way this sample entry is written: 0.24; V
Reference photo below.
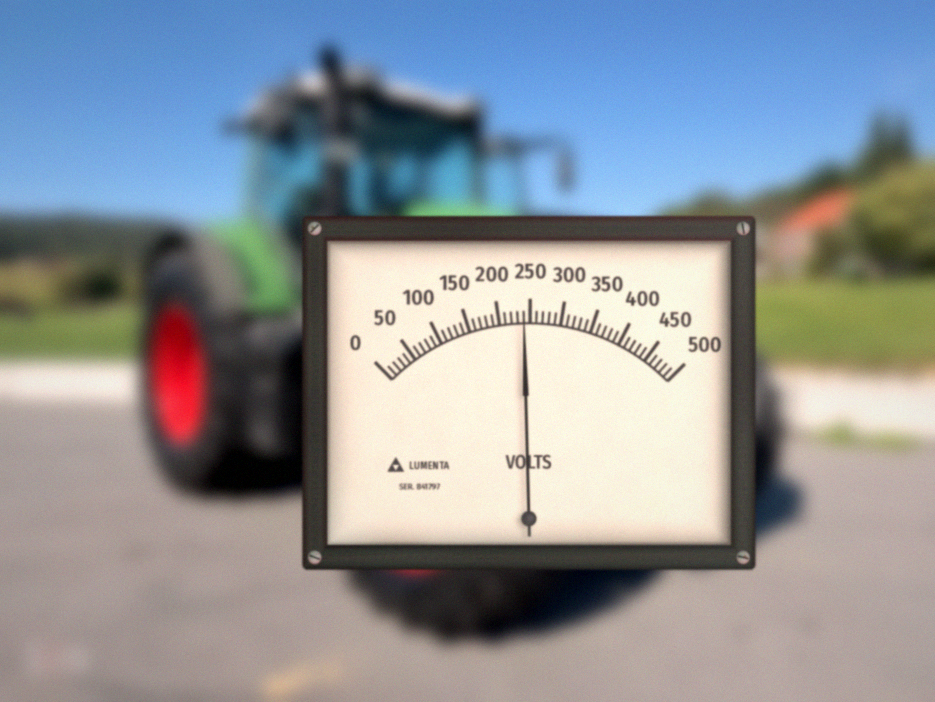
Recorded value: 240; V
